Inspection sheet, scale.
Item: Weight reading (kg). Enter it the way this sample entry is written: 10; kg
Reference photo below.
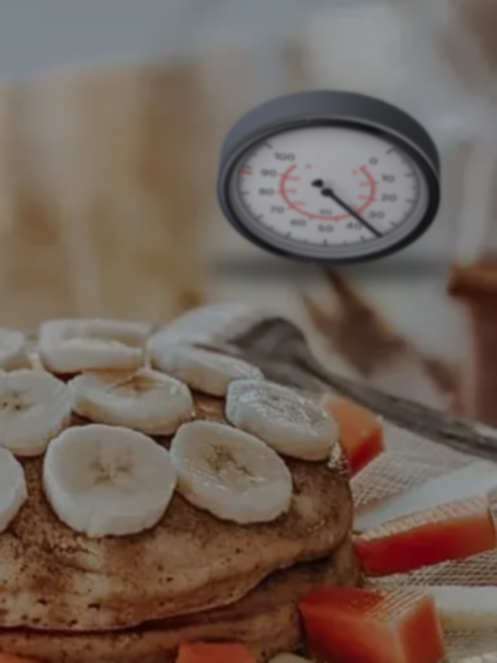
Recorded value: 35; kg
